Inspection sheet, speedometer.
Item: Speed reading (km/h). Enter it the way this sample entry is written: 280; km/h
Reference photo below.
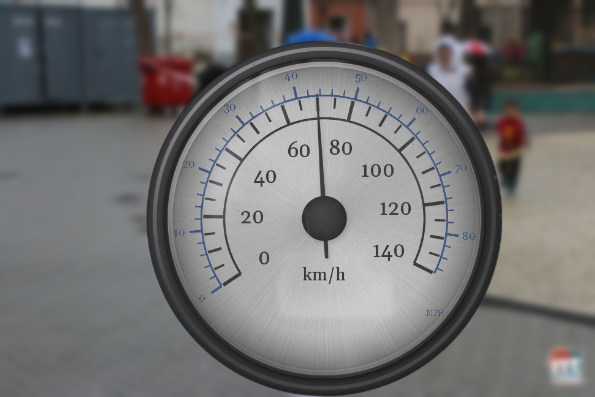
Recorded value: 70; km/h
